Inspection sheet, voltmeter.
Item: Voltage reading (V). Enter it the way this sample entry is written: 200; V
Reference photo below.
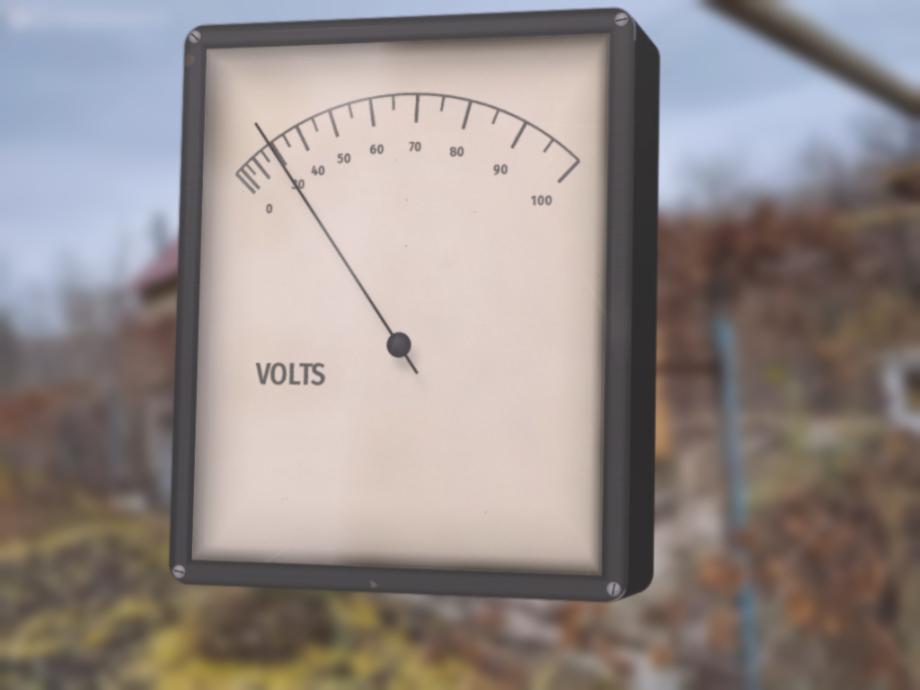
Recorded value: 30; V
